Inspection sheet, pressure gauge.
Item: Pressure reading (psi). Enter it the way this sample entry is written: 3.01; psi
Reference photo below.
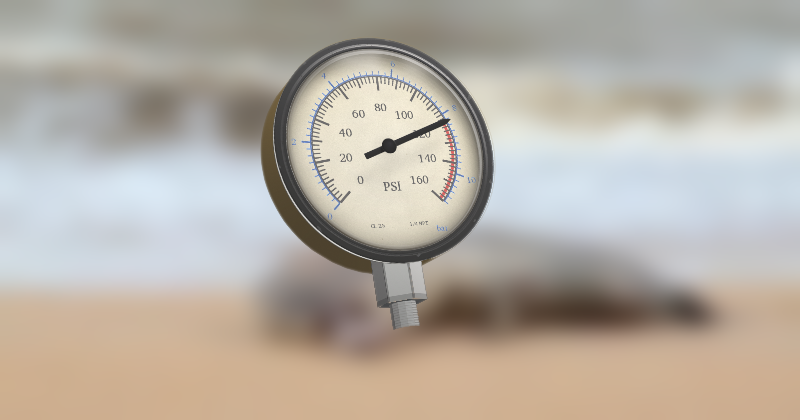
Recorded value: 120; psi
